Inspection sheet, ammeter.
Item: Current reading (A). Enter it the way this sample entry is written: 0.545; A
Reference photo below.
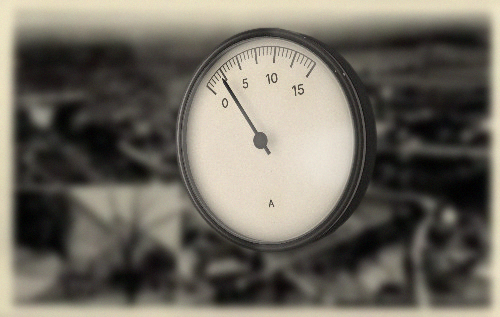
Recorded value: 2.5; A
